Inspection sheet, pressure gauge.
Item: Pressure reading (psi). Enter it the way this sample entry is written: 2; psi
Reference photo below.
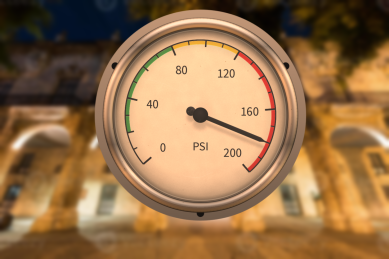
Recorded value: 180; psi
